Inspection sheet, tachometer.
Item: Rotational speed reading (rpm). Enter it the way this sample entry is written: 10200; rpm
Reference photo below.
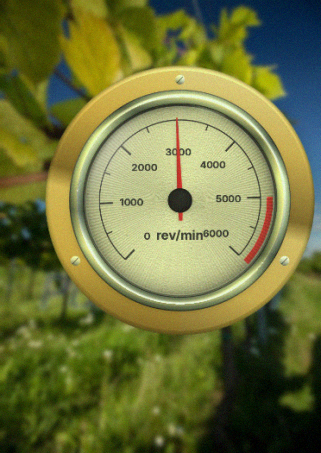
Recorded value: 3000; rpm
